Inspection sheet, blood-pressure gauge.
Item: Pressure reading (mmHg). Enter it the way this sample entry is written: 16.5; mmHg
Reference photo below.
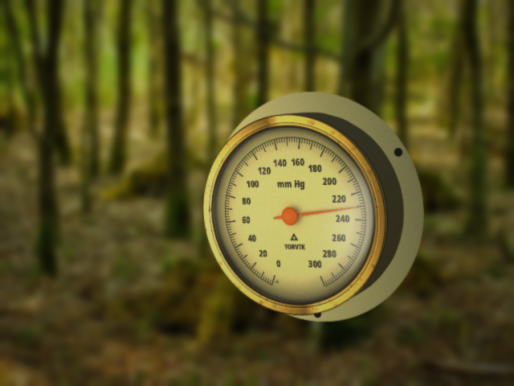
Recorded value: 230; mmHg
